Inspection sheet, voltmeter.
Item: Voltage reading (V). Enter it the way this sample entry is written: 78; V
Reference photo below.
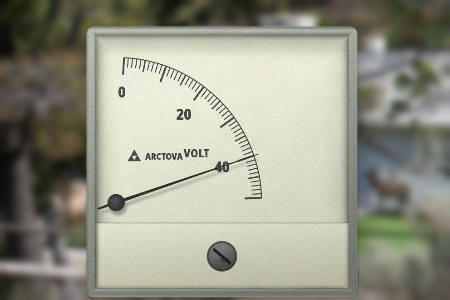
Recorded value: 40; V
